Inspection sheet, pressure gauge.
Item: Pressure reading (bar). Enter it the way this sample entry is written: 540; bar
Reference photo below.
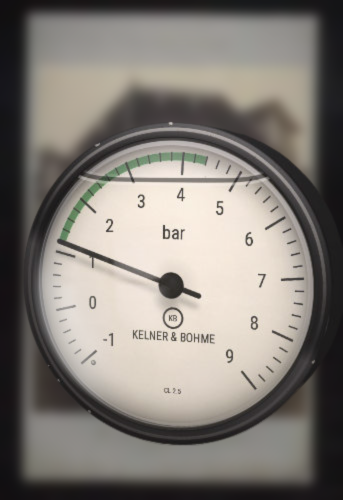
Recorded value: 1.2; bar
